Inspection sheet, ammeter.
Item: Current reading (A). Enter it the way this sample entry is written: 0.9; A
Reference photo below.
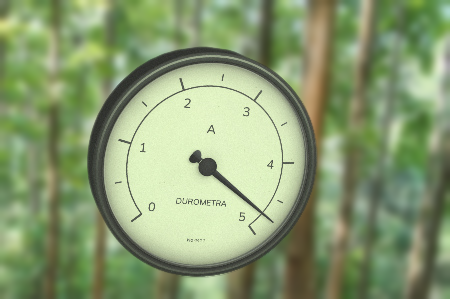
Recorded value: 4.75; A
